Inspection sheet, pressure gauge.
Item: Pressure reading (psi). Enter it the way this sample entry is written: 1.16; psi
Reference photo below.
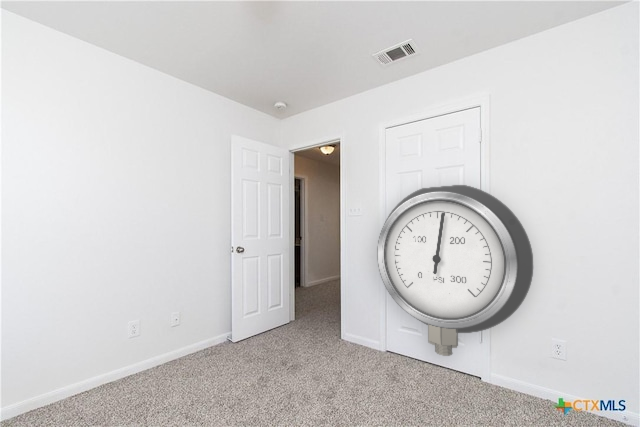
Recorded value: 160; psi
